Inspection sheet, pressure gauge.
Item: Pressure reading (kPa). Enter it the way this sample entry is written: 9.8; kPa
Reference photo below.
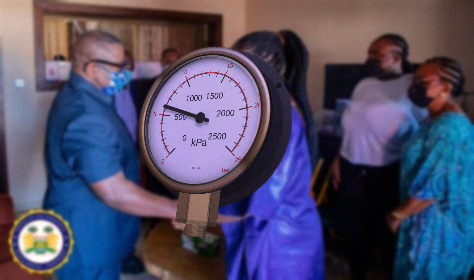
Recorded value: 600; kPa
